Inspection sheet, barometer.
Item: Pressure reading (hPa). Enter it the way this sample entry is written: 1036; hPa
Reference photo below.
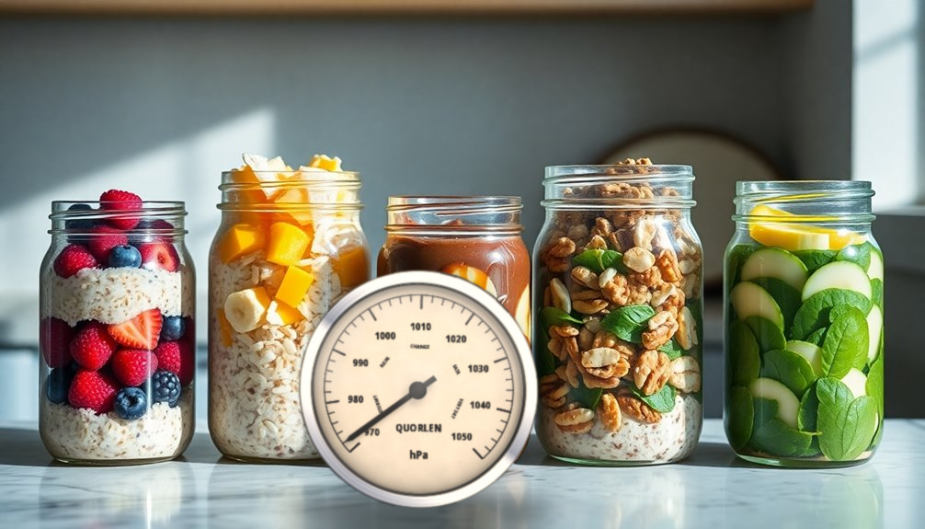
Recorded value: 972; hPa
